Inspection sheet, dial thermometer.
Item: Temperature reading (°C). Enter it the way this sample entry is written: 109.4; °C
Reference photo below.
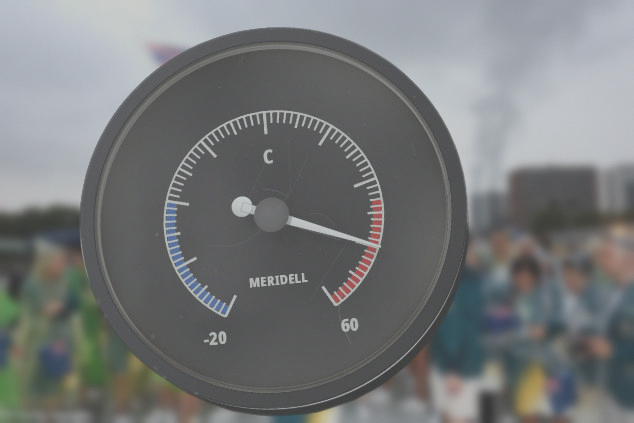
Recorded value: 50; °C
